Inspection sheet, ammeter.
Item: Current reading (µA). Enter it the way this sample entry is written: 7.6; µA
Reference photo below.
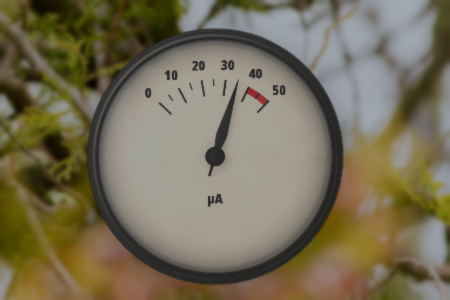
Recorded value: 35; µA
